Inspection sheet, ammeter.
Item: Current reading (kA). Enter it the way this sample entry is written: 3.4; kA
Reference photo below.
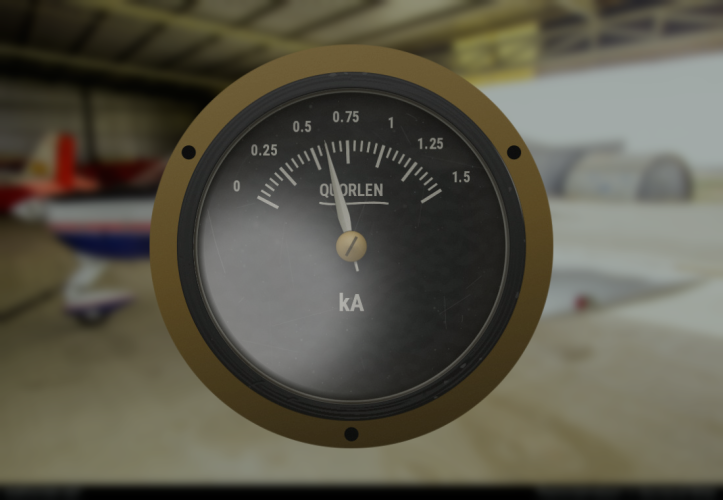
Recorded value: 0.6; kA
